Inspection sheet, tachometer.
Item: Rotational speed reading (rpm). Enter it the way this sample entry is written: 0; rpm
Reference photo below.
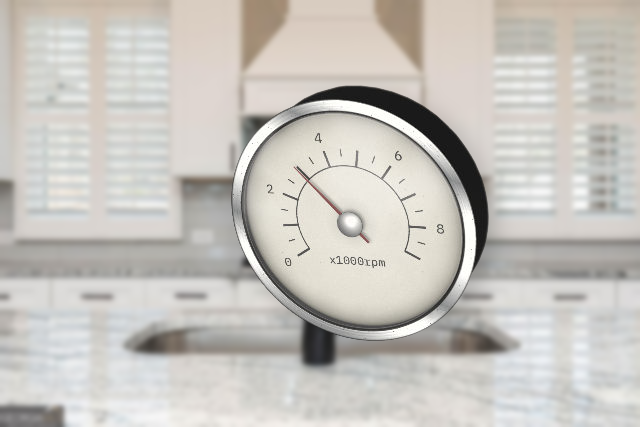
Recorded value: 3000; rpm
